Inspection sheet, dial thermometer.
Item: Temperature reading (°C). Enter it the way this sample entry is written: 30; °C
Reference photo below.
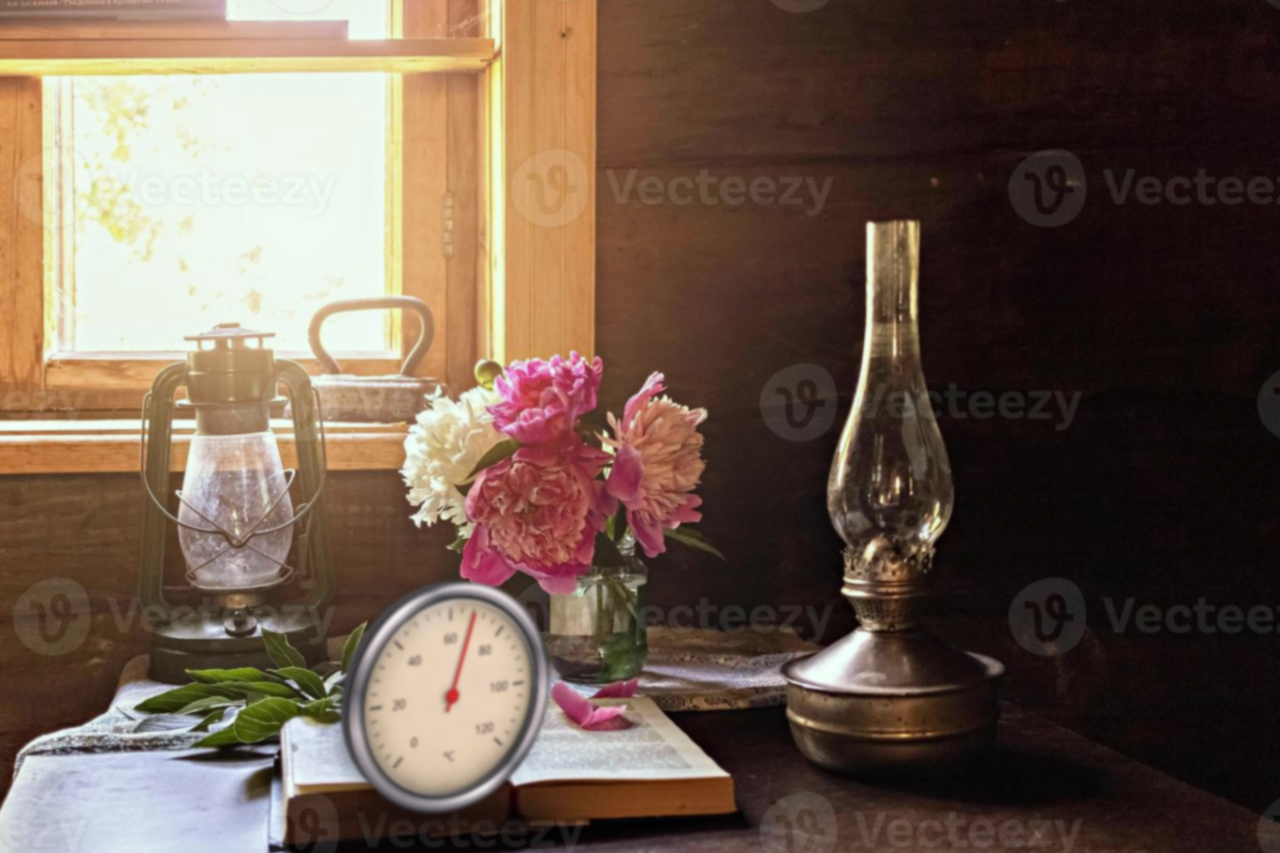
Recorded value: 68; °C
